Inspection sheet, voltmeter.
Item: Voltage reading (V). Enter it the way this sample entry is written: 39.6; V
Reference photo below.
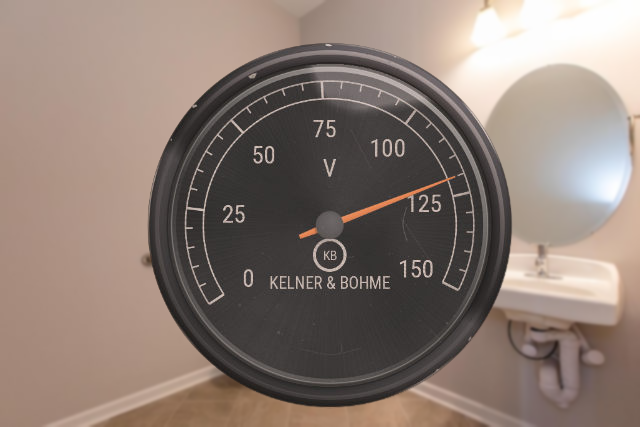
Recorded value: 120; V
